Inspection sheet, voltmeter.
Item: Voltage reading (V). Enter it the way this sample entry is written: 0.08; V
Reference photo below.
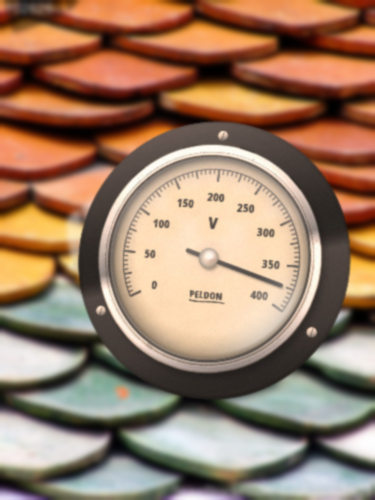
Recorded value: 375; V
